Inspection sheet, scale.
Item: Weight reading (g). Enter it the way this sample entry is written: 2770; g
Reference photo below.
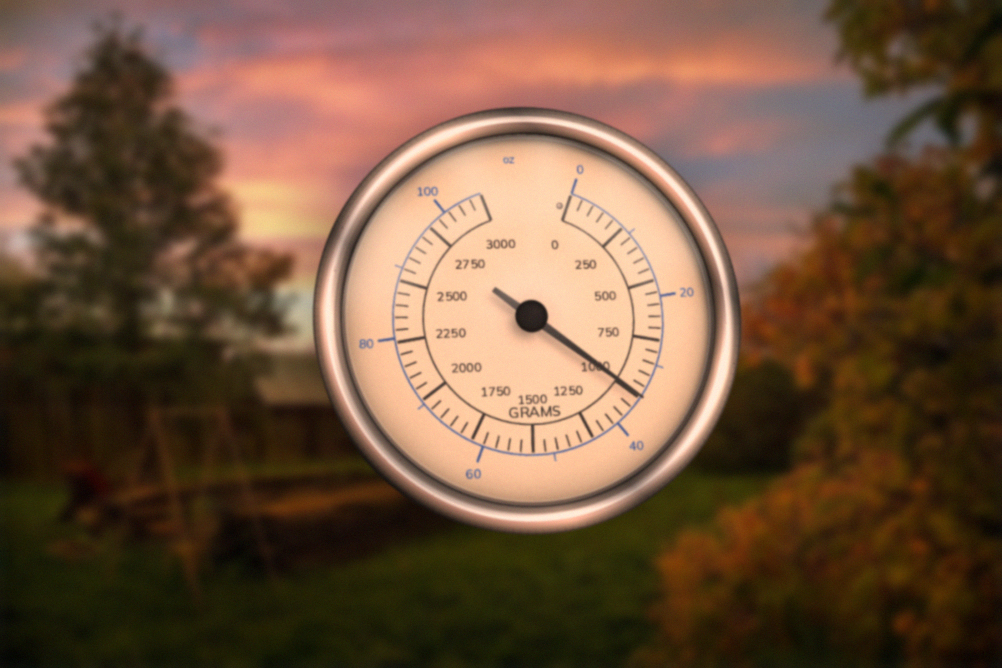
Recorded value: 1000; g
